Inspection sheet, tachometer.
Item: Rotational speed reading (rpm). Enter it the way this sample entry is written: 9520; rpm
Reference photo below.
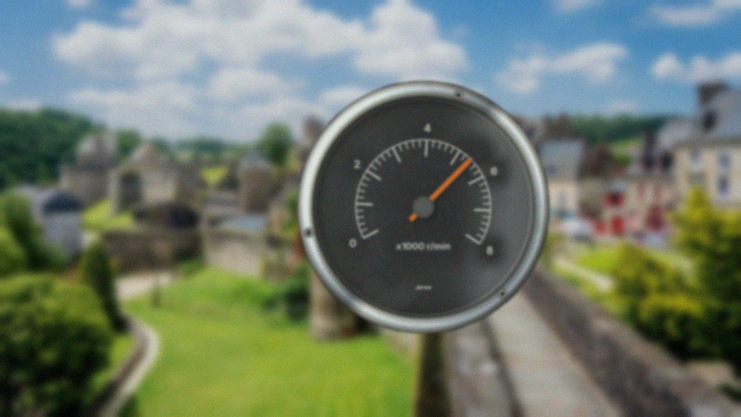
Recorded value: 5400; rpm
